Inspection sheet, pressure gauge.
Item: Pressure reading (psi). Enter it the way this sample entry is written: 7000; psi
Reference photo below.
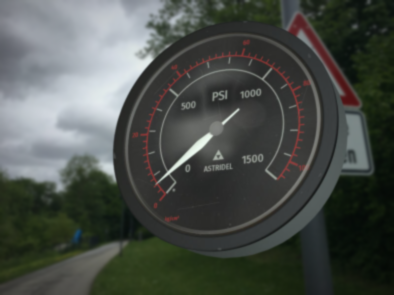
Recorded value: 50; psi
